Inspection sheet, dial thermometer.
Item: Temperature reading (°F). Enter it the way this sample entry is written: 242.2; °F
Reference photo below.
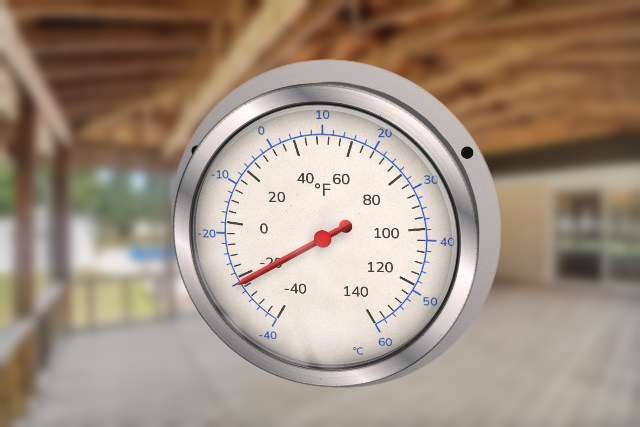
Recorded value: -22; °F
